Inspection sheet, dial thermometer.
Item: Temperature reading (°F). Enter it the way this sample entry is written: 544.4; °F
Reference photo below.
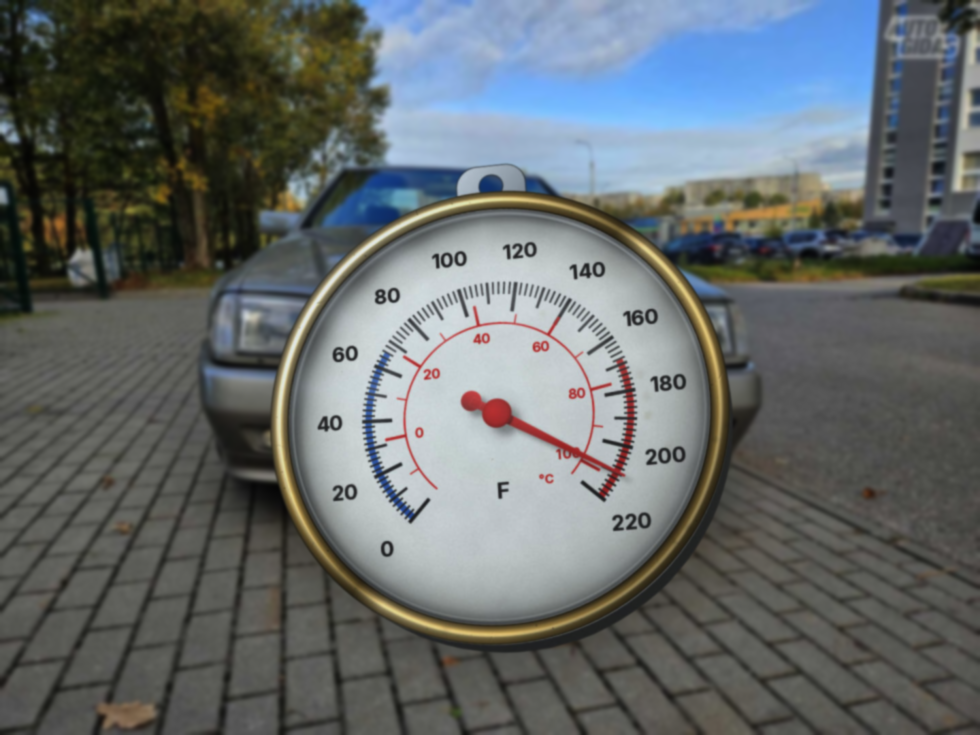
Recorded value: 210; °F
